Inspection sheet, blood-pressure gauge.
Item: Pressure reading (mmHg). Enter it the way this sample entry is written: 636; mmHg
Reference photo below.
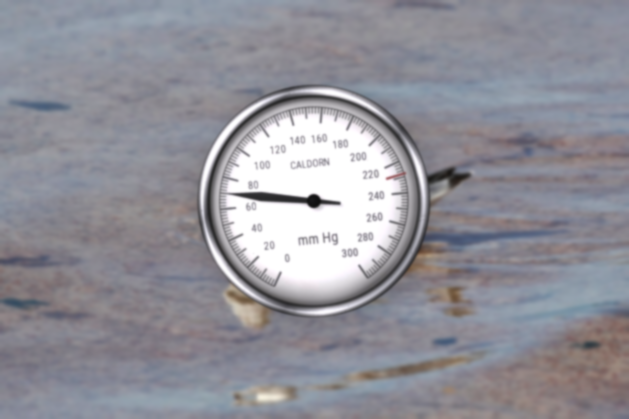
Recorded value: 70; mmHg
